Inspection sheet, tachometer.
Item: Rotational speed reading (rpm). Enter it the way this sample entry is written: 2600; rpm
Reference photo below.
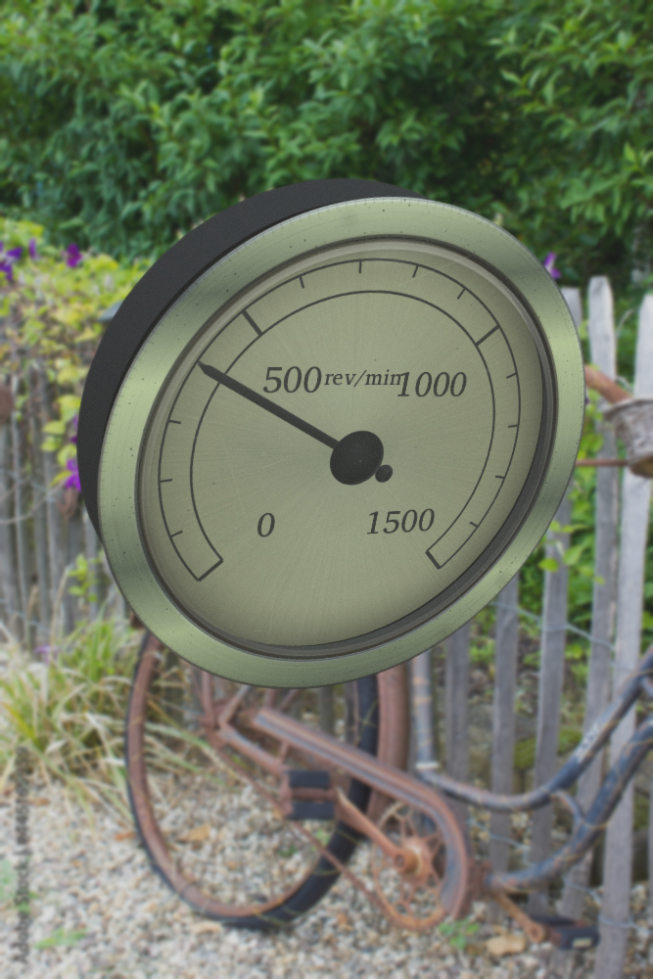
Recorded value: 400; rpm
